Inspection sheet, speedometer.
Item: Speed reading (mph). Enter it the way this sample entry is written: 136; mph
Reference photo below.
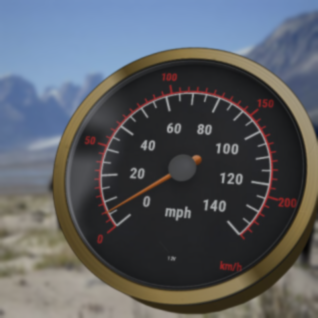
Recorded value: 5; mph
